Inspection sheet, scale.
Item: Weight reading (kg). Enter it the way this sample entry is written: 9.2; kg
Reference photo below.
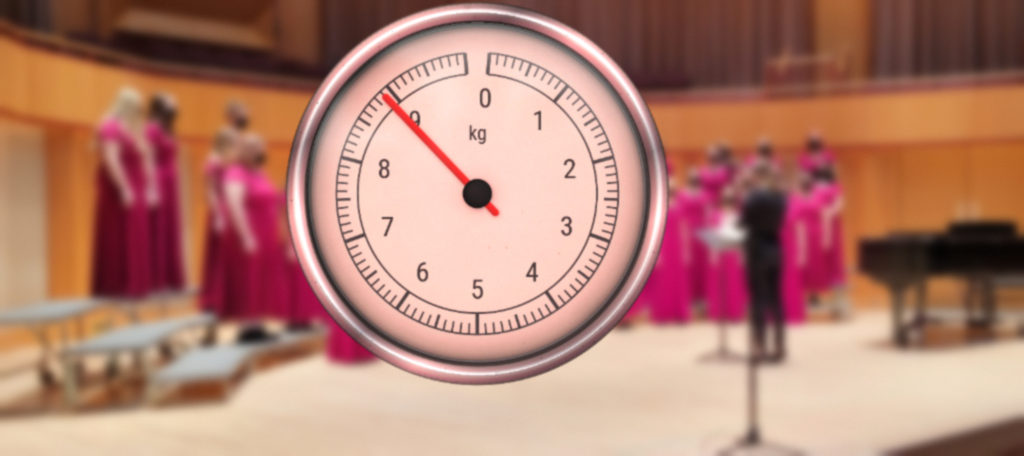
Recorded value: 8.9; kg
